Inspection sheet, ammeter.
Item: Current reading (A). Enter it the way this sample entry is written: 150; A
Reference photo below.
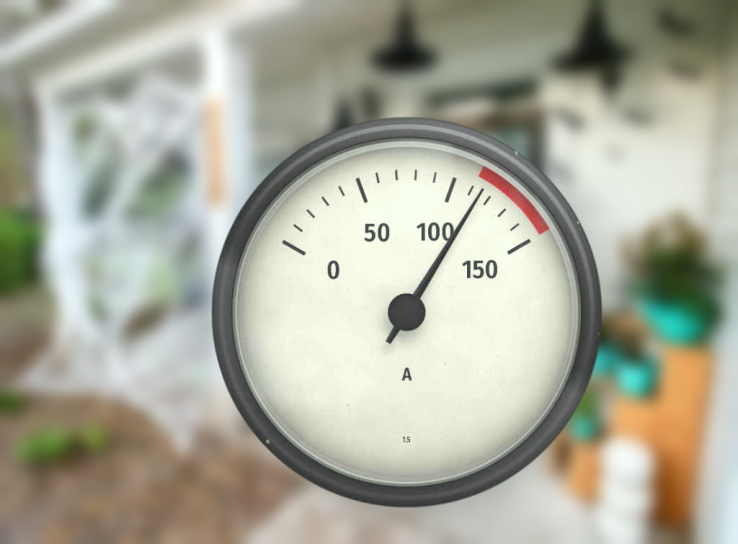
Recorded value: 115; A
